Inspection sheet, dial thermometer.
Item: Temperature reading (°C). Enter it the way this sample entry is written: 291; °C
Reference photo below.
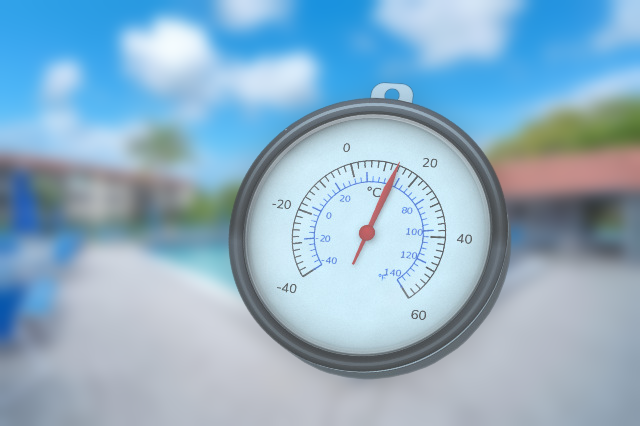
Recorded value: 14; °C
